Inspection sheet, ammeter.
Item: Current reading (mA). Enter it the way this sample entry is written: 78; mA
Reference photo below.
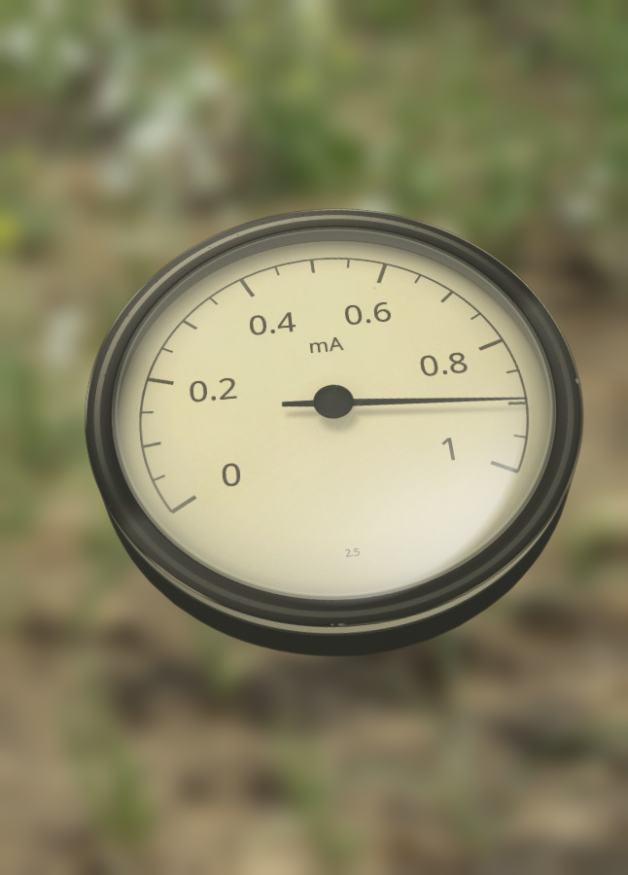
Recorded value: 0.9; mA
